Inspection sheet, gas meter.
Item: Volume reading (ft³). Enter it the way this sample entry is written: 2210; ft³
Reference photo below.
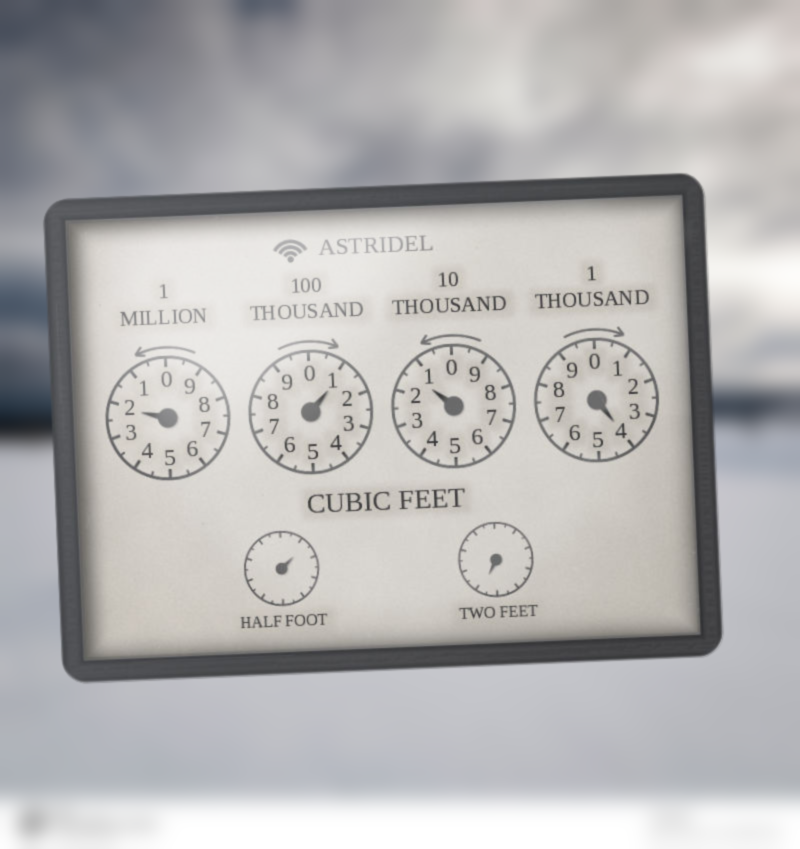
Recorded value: 211400; ft³
